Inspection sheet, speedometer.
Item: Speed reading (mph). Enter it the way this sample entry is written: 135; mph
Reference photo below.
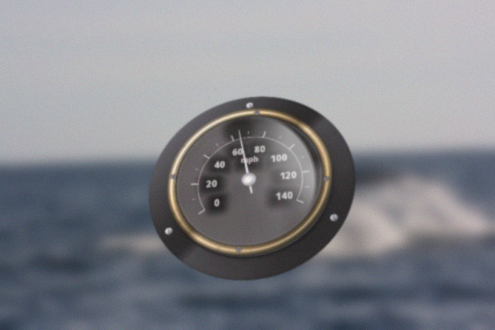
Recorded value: 65; mph
